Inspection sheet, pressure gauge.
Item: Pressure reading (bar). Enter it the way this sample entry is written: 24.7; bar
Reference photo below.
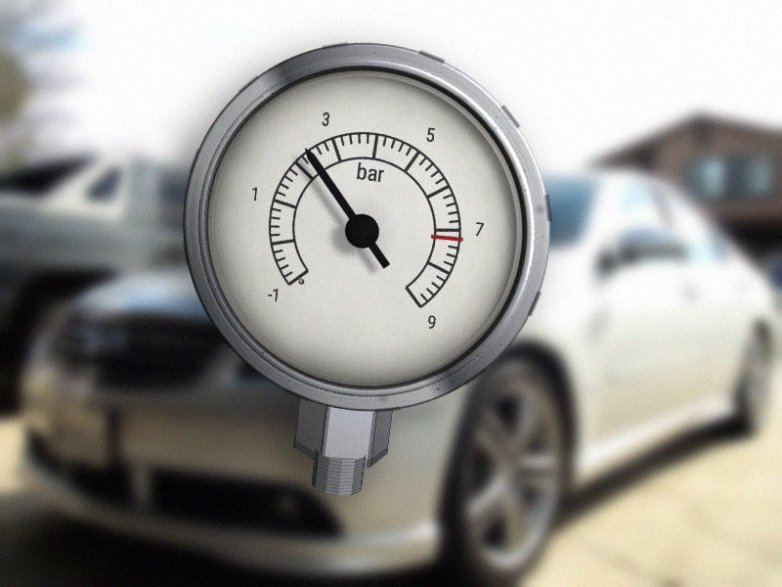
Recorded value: 2.4; bar
